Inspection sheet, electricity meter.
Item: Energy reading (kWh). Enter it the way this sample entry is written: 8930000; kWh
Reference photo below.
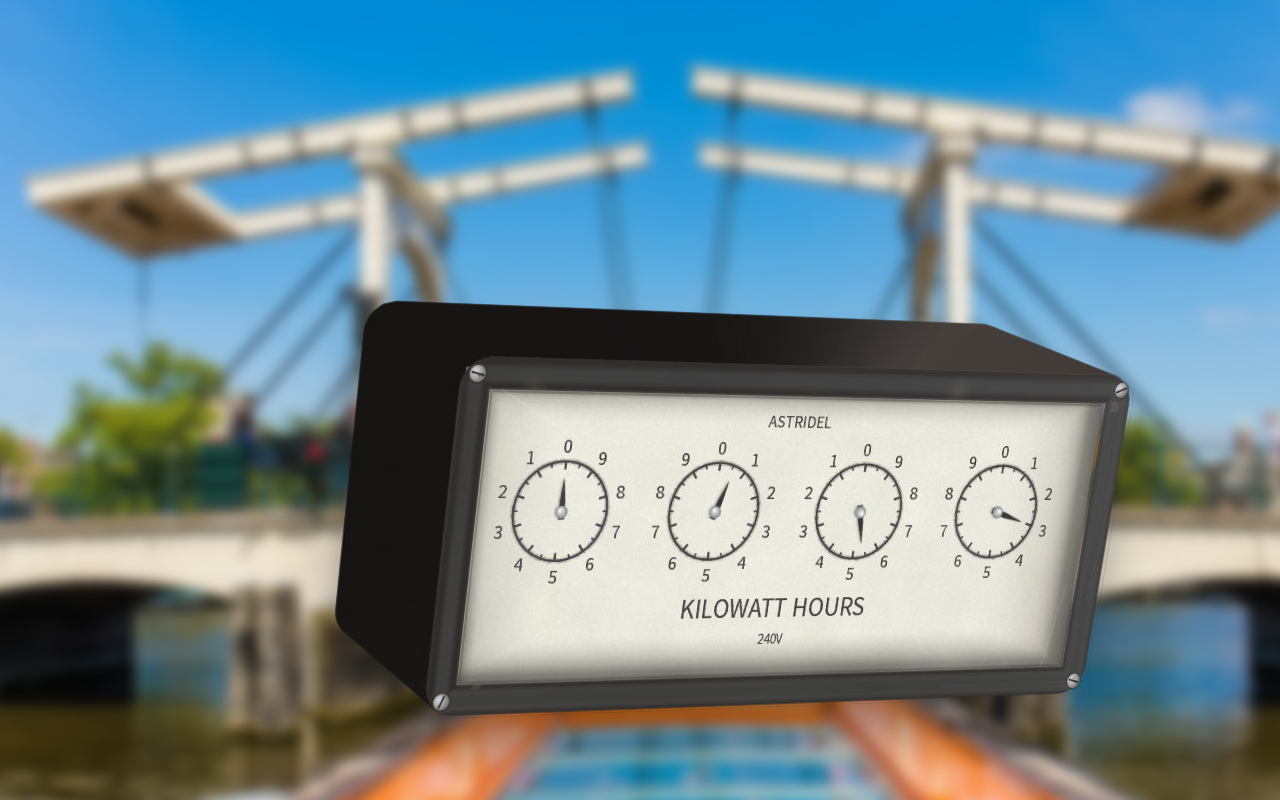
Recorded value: 53; kWh
